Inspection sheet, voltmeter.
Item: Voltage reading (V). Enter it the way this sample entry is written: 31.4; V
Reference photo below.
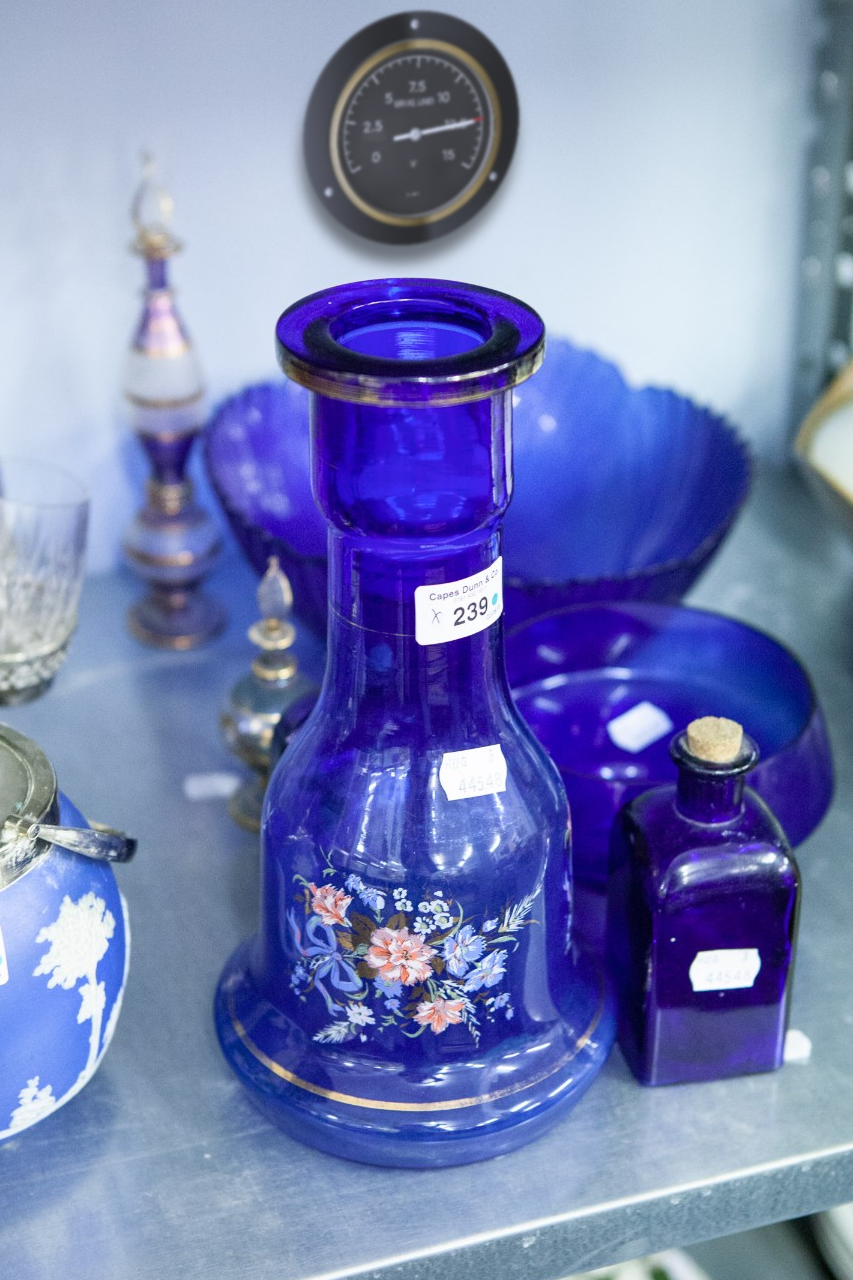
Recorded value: 12.5; V
